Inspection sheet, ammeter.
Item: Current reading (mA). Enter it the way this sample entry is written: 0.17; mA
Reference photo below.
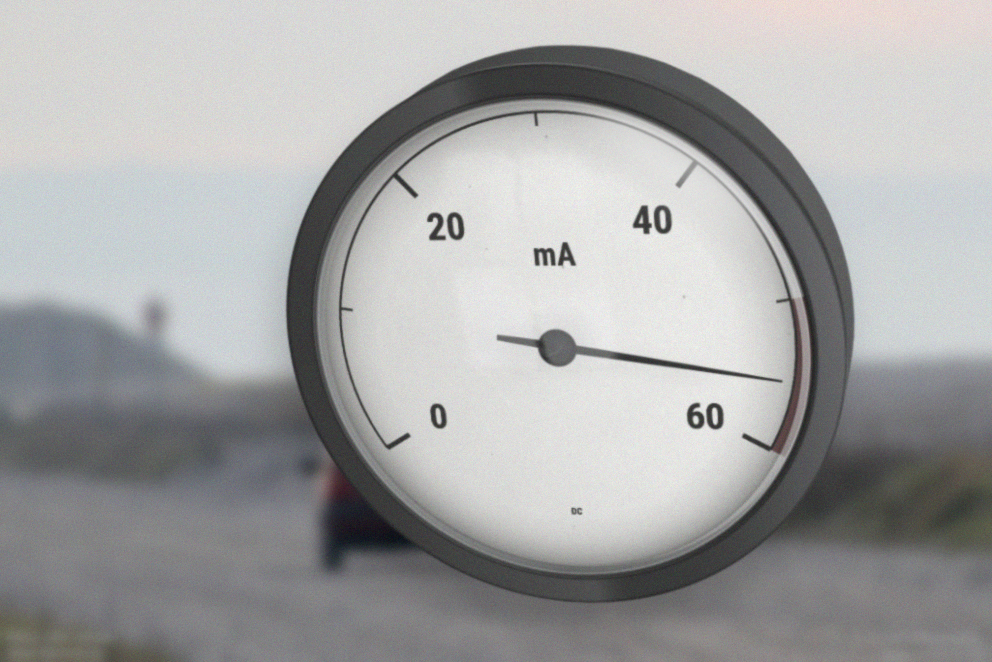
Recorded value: 55; mA
